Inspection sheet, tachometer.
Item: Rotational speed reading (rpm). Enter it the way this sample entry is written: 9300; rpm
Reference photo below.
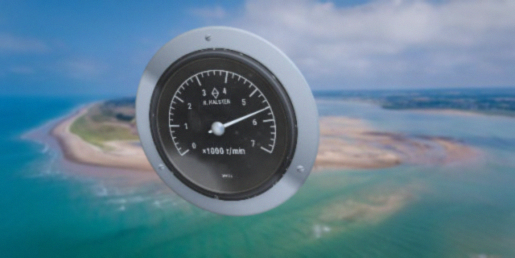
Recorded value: 5600; rpm
